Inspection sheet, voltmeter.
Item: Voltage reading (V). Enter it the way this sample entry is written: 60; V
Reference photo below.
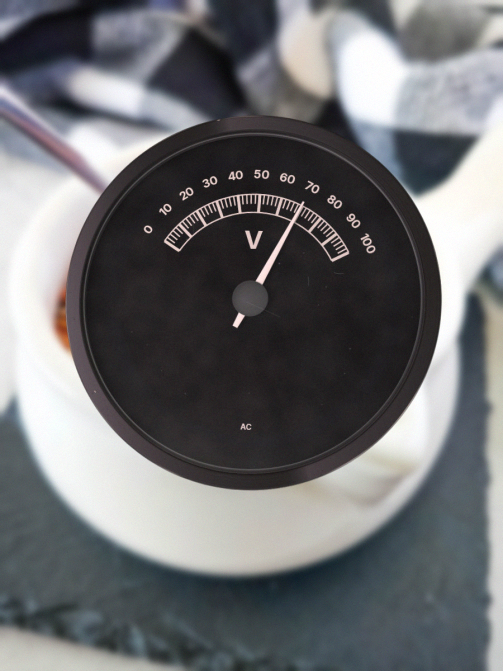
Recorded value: 70; V
